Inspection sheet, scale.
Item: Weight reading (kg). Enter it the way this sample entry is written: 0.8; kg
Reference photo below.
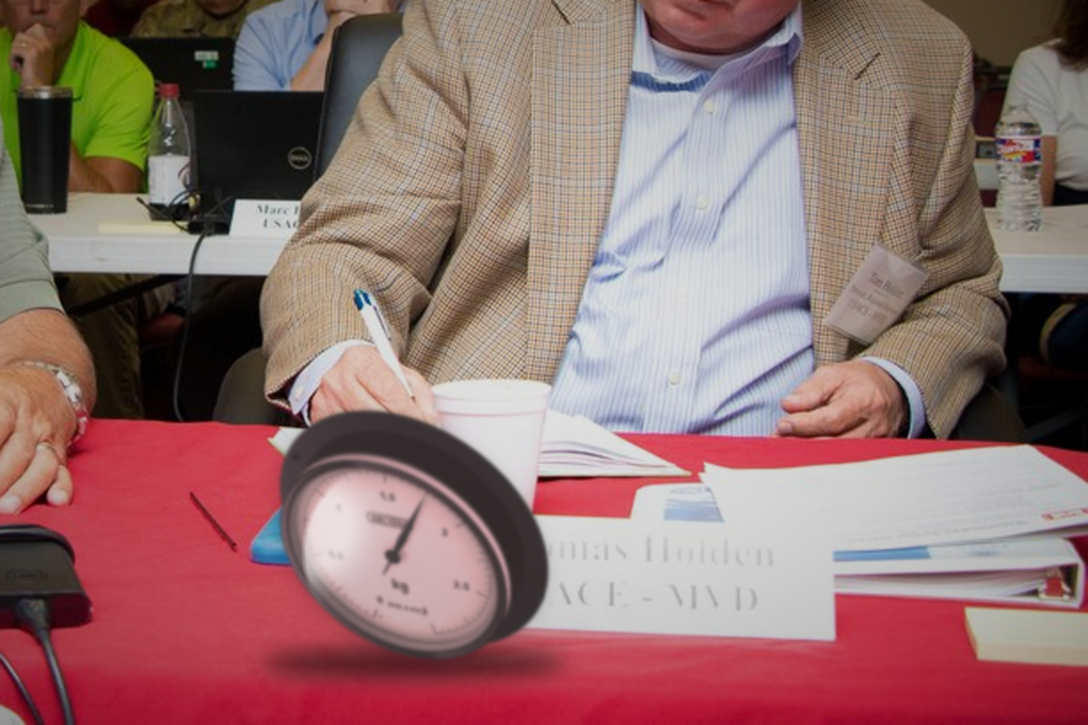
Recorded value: 1.75; kg
